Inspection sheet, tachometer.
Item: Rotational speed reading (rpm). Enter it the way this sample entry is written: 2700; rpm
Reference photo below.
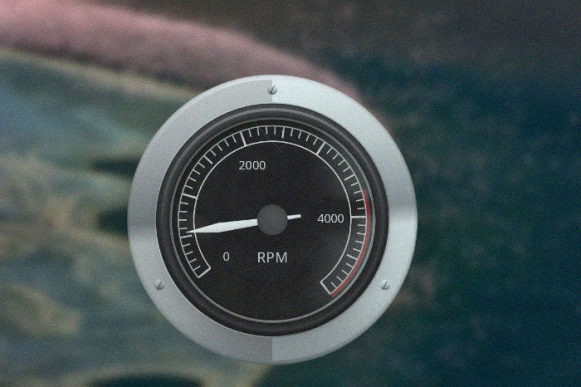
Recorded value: 550; rpm
